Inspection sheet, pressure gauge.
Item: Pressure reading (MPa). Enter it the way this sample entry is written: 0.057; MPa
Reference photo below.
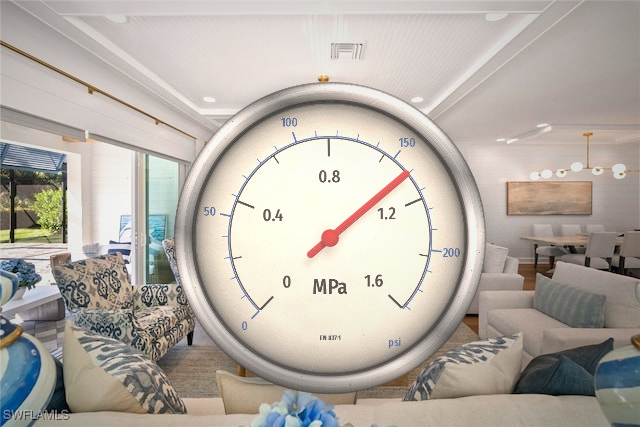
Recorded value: 1.1; MPa
